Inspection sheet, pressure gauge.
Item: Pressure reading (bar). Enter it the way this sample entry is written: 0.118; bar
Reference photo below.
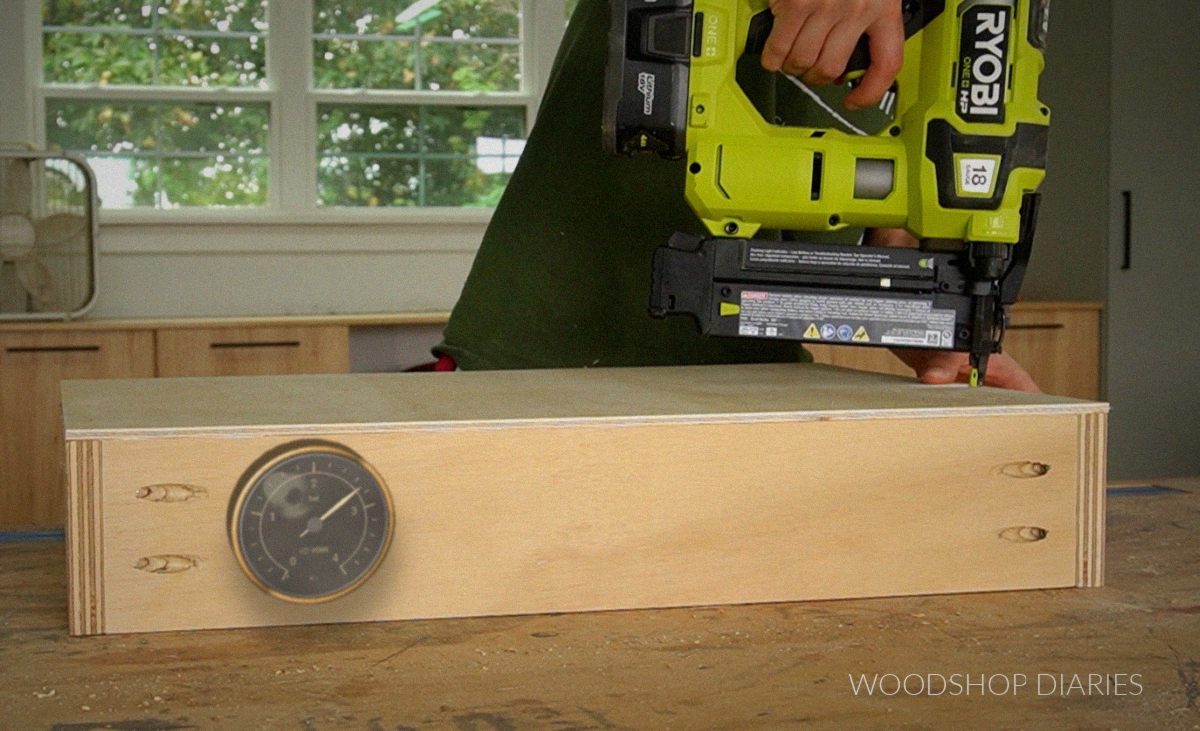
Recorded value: 2.7; bar
